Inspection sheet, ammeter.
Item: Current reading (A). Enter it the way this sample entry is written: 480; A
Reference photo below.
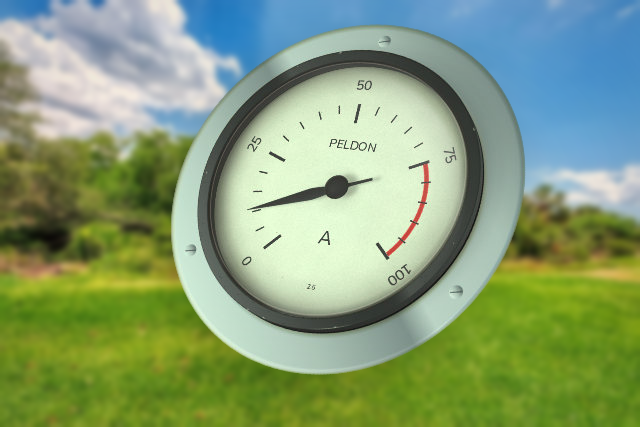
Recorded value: 10; A
